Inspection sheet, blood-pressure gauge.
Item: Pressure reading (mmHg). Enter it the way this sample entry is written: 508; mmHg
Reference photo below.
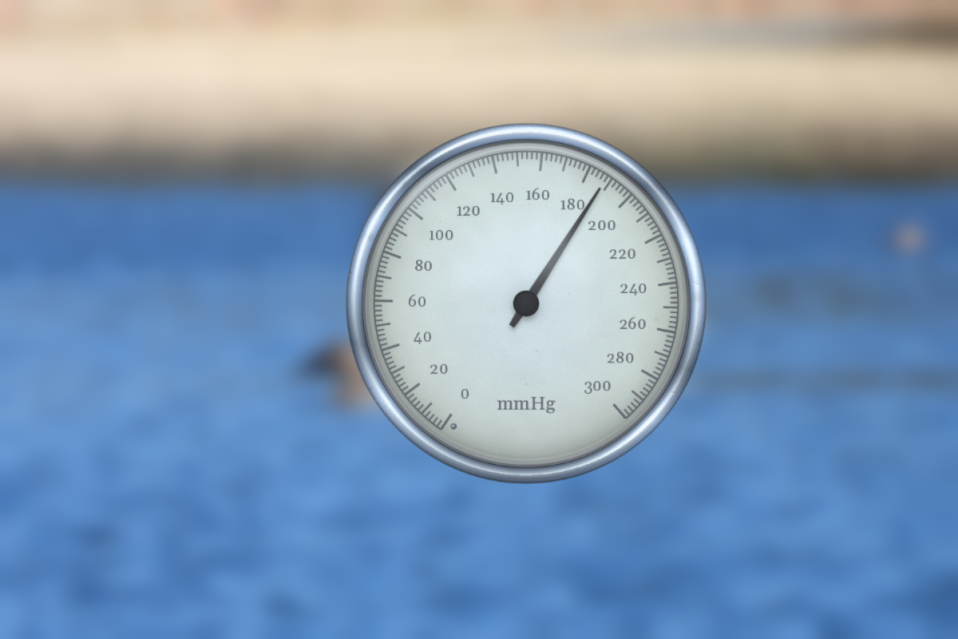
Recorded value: 188; mmHg
